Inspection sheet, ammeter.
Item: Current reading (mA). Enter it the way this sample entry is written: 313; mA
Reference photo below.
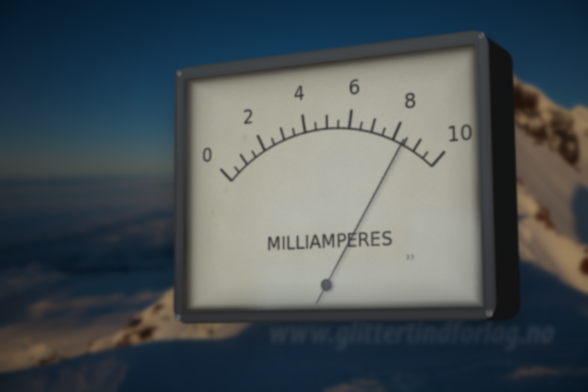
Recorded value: 8.5; mA
